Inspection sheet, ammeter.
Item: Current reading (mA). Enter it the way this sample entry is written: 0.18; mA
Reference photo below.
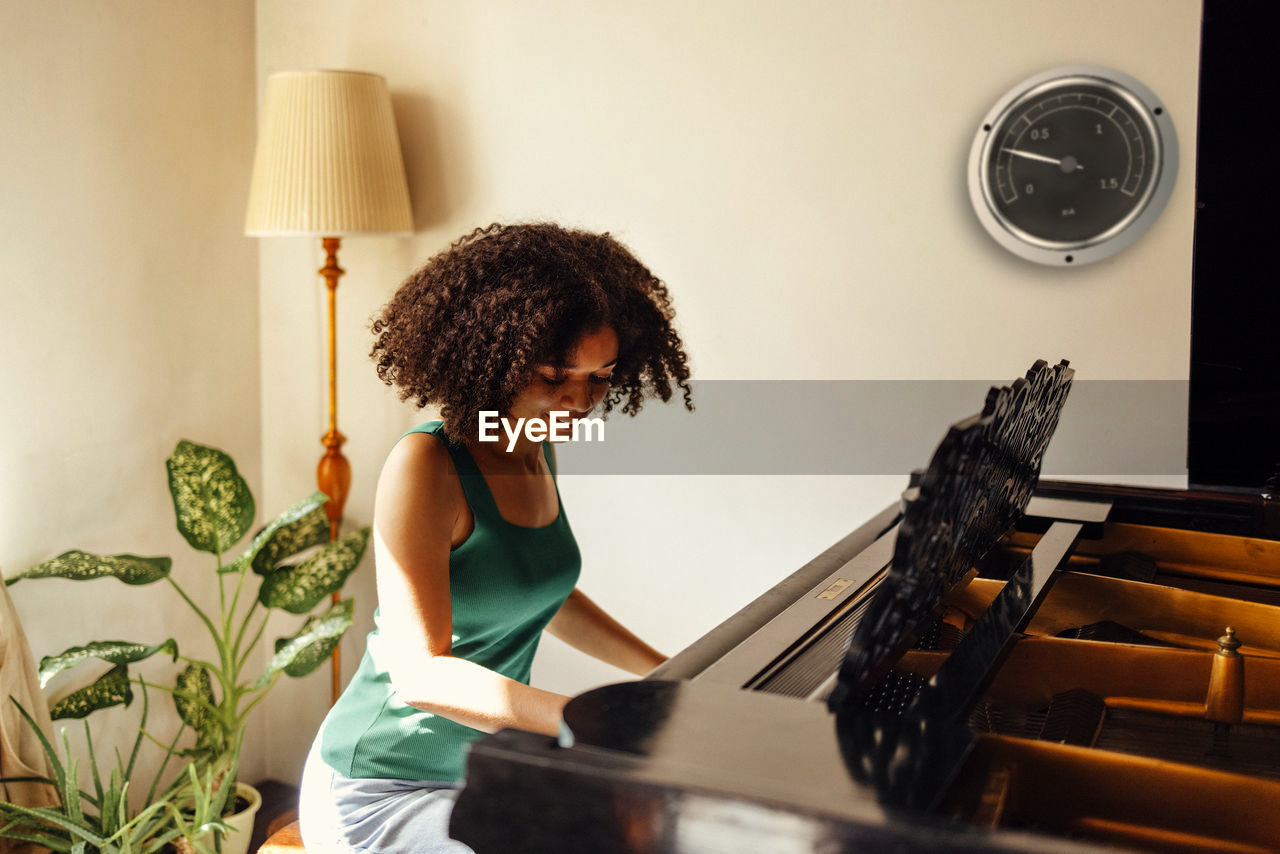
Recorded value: 0.3; mA
